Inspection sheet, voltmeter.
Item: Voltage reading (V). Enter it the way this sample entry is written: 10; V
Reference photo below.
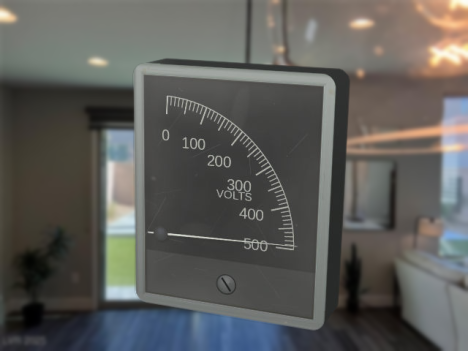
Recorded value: 490; V
